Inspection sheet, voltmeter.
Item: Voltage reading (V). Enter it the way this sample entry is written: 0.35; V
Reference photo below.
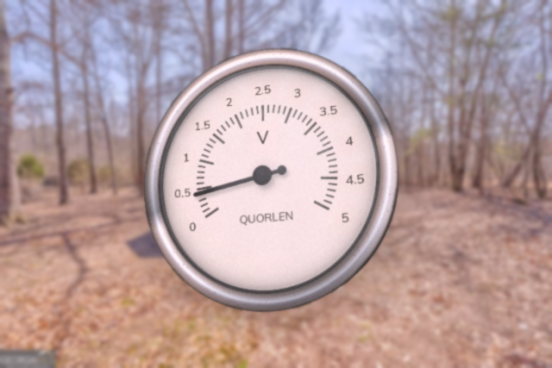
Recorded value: 0.4; V
